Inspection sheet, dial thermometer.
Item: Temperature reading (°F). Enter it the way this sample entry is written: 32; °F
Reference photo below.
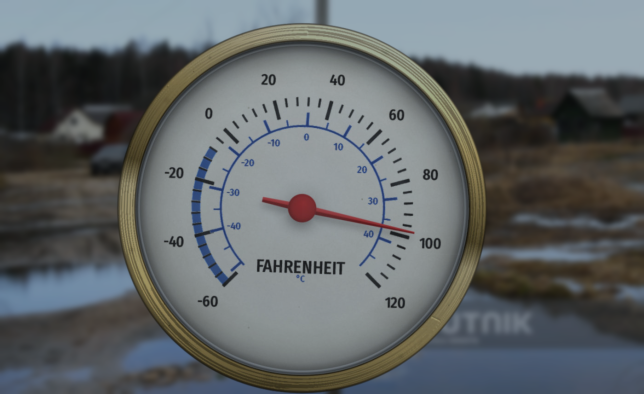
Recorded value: 98; °F
